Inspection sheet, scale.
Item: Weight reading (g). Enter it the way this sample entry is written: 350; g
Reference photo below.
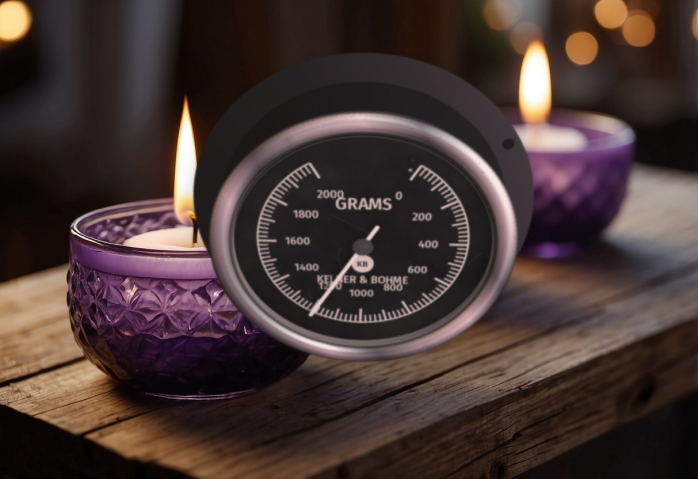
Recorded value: 1200; g
